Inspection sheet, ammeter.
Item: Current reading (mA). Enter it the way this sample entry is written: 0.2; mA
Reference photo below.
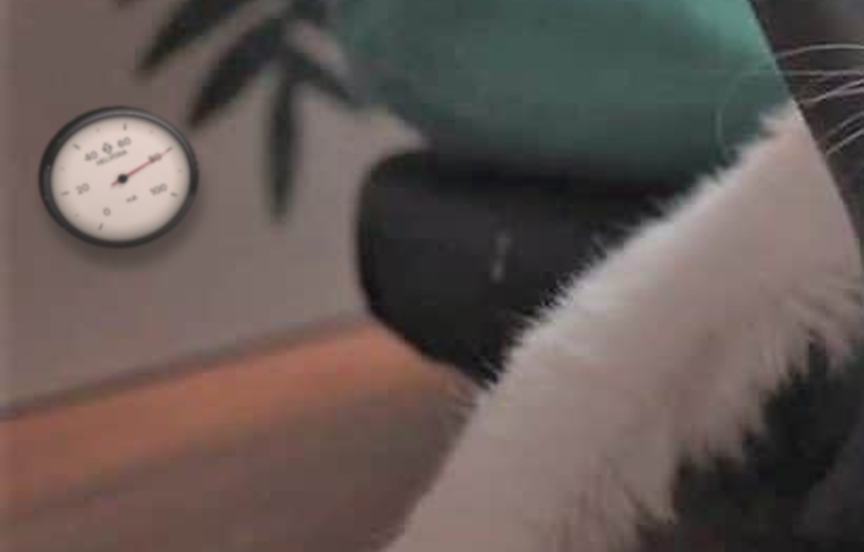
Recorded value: 80; mA
